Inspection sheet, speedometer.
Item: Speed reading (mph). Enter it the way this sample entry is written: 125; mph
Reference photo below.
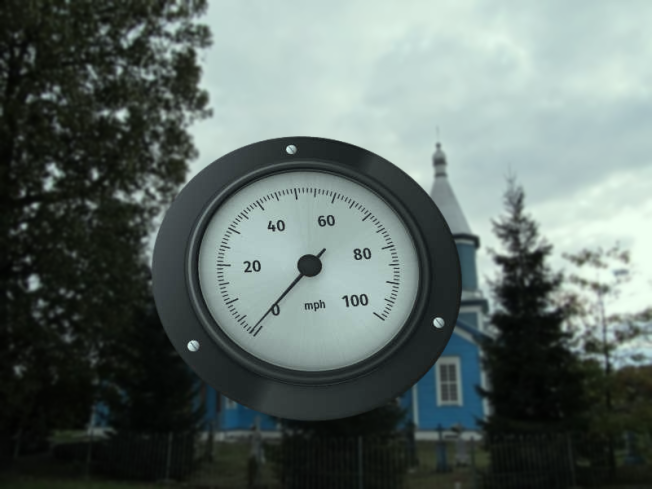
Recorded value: 1; mph
